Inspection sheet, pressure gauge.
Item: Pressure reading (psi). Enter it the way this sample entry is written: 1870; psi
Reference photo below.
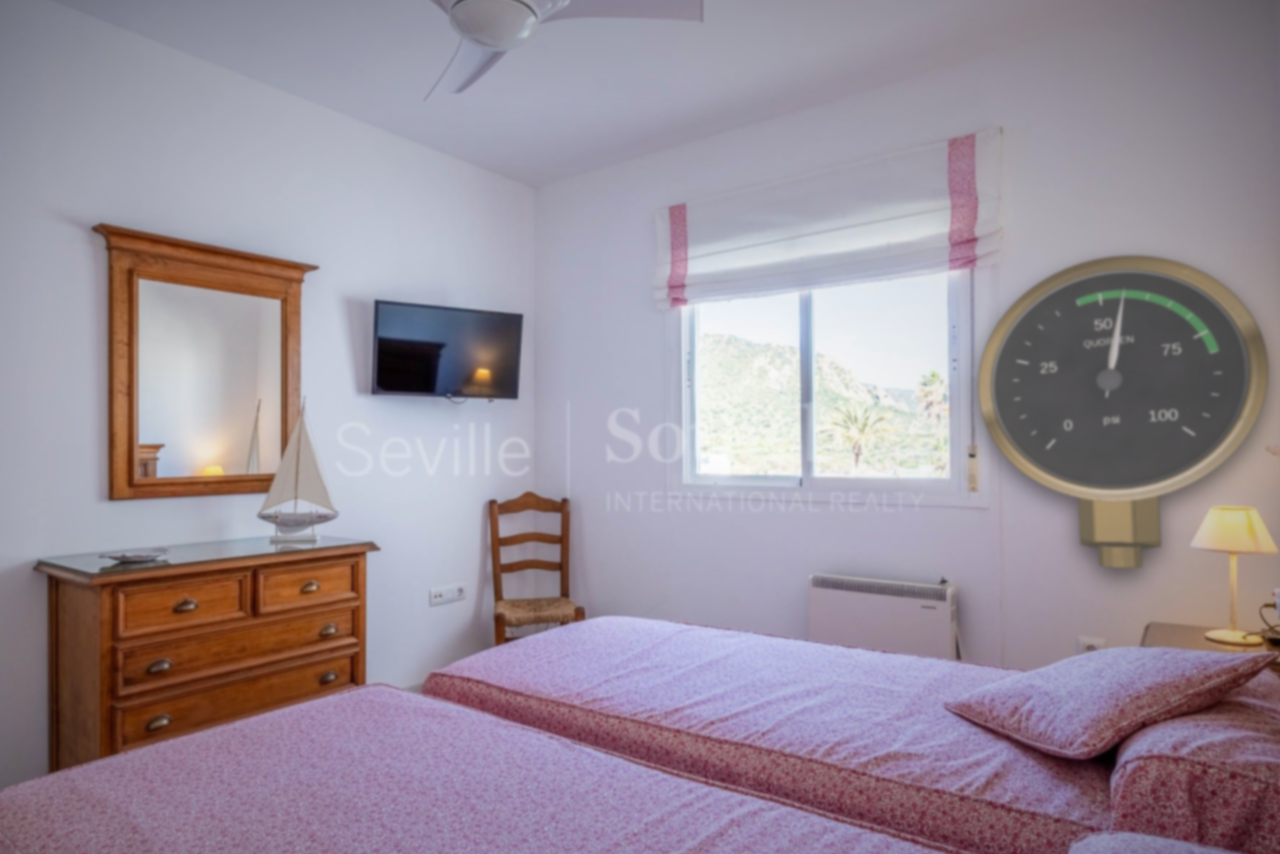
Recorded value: 55; psi
